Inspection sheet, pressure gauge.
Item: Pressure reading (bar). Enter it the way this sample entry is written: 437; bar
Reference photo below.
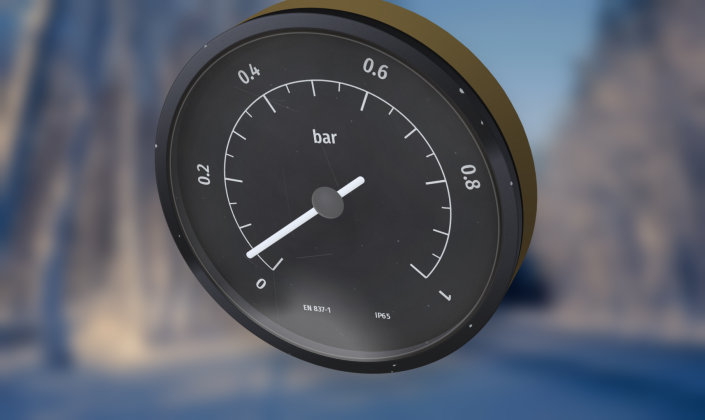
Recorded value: 0.05; bar
